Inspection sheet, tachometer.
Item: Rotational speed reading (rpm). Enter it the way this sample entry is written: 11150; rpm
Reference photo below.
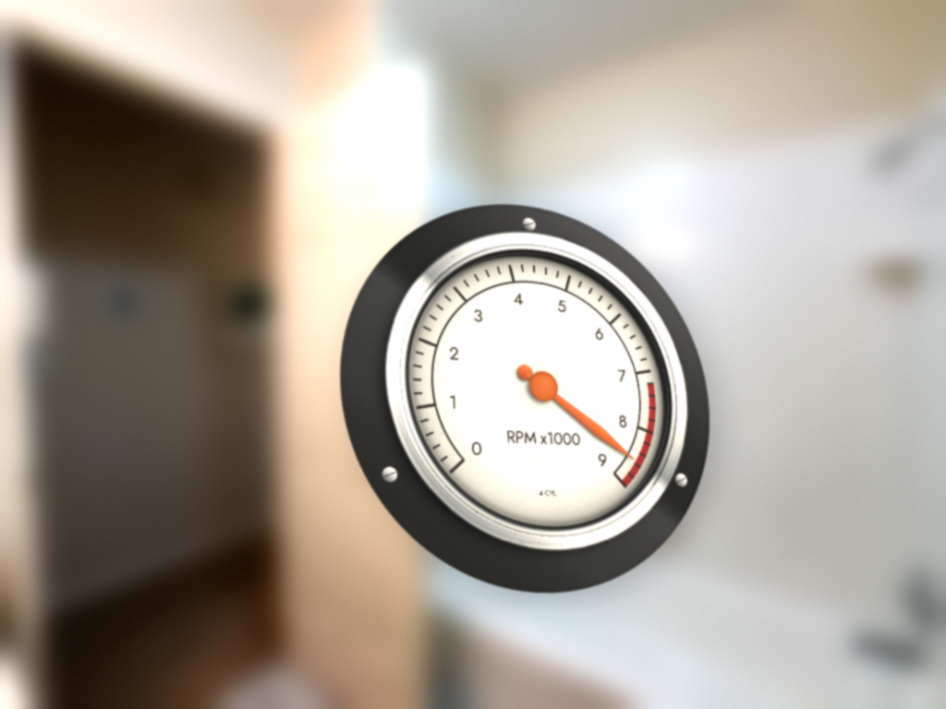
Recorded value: 8600; rpm
